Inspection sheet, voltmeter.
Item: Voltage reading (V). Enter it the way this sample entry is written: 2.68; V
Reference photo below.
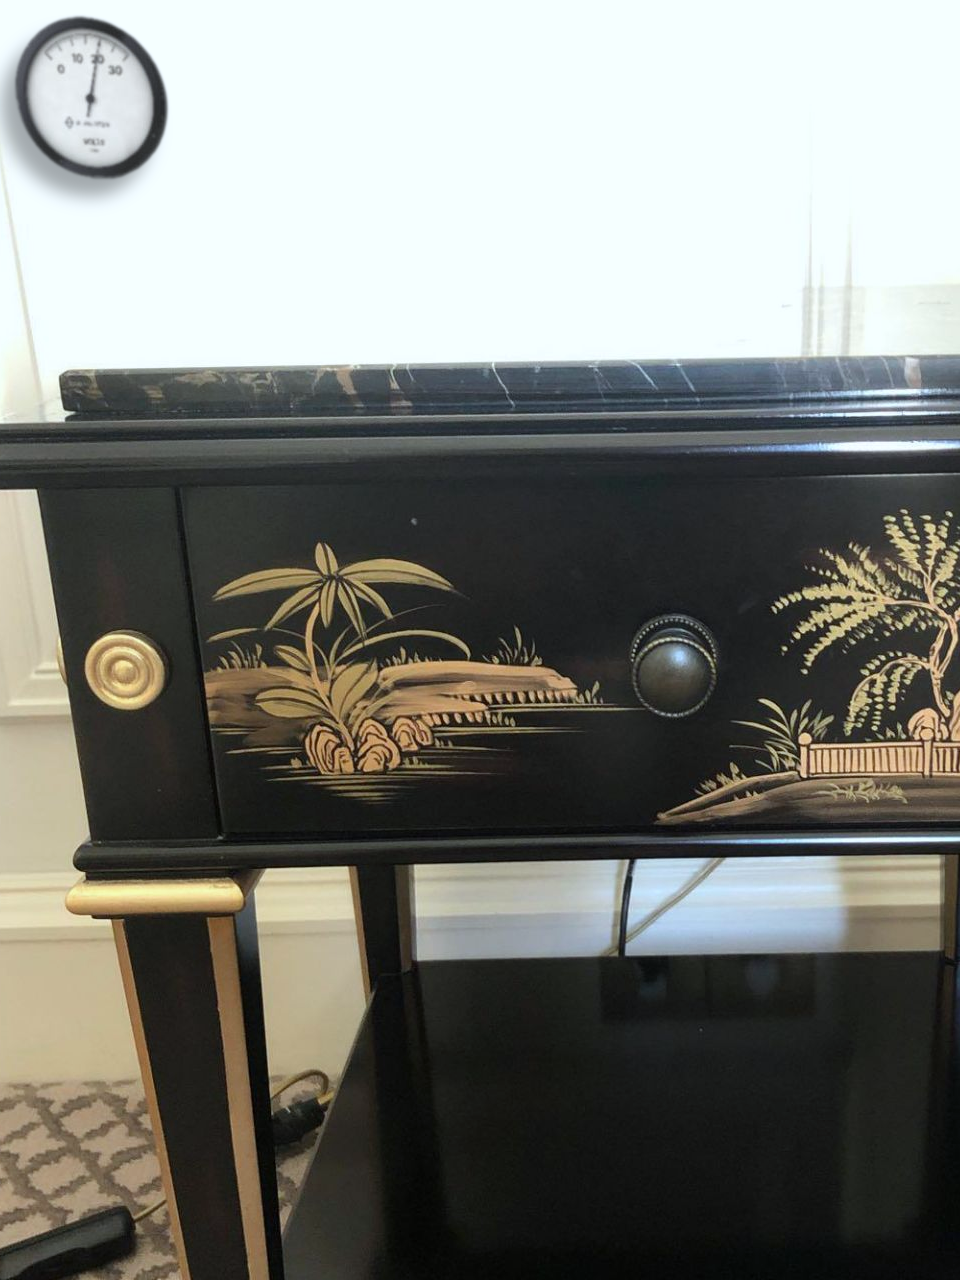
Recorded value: 20; V
